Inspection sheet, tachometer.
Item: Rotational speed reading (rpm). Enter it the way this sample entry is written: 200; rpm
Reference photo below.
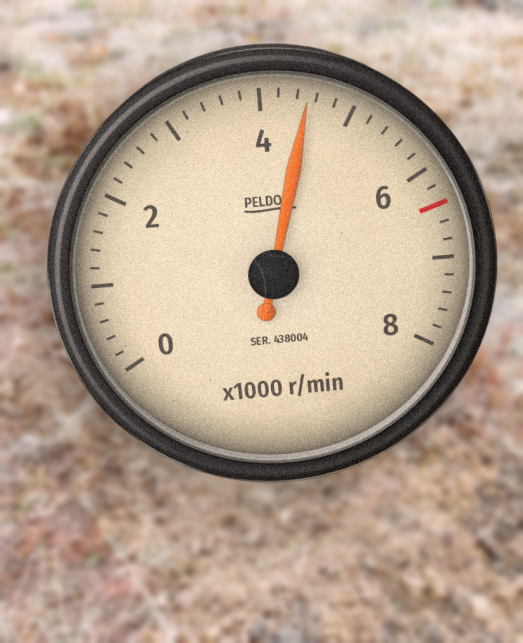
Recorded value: 4500; rpm
